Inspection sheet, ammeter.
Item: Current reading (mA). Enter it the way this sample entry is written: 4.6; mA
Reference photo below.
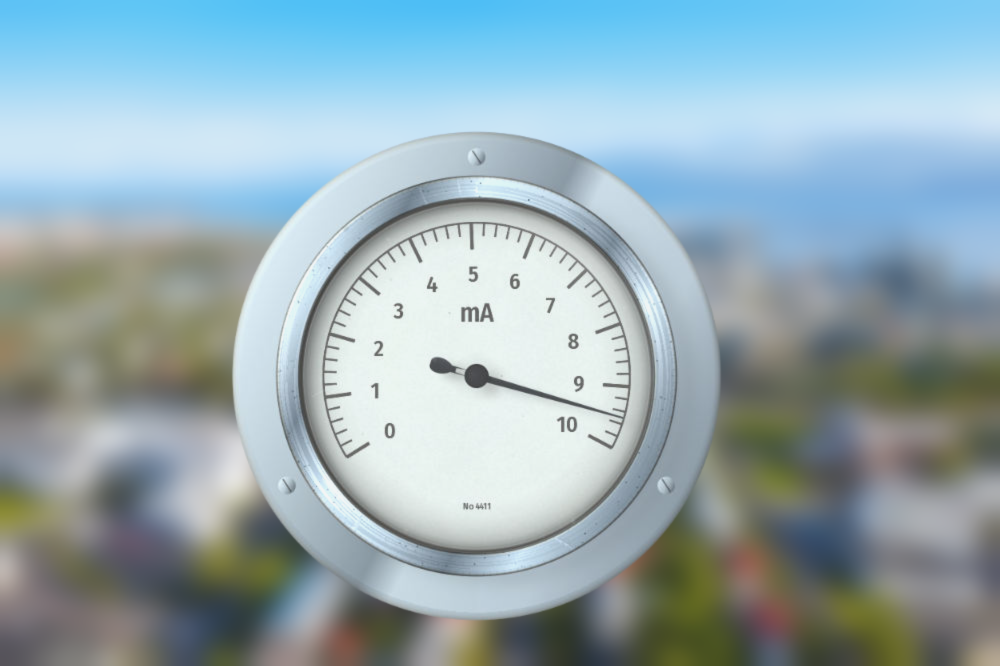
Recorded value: 9.5; mA
